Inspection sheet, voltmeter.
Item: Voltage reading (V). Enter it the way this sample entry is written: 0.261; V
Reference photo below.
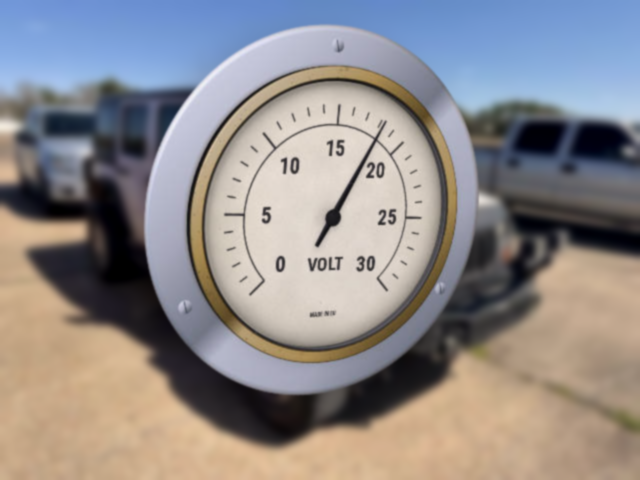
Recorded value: 18; V
